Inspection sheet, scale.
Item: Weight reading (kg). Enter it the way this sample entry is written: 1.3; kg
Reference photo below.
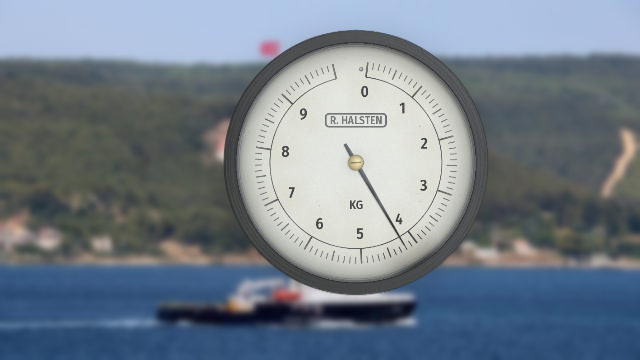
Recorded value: 4.2; kg
